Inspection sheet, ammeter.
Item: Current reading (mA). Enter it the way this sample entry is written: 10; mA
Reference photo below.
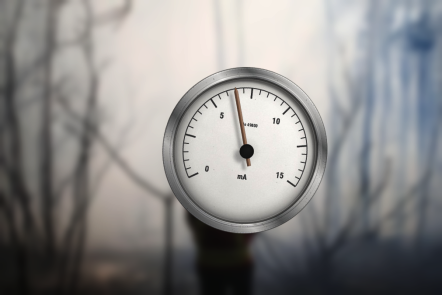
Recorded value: 6.5; mA
